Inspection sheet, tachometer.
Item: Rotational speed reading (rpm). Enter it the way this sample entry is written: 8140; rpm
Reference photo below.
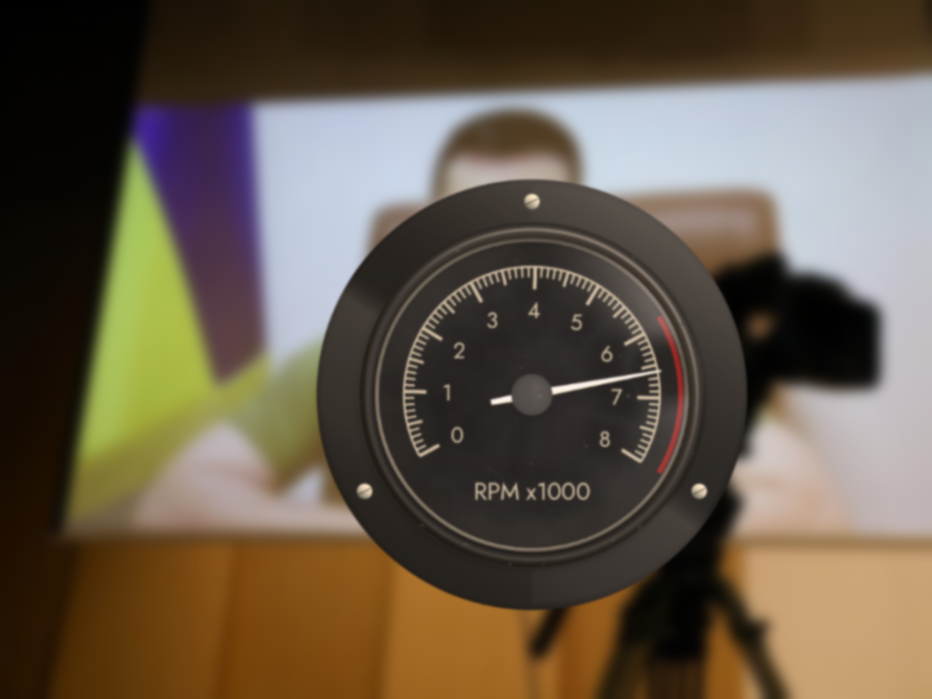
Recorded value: 6600; rpm
